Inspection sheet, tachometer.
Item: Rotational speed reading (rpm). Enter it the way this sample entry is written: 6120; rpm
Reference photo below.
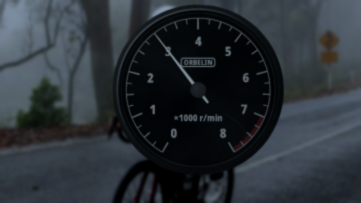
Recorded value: 3000; rpm
